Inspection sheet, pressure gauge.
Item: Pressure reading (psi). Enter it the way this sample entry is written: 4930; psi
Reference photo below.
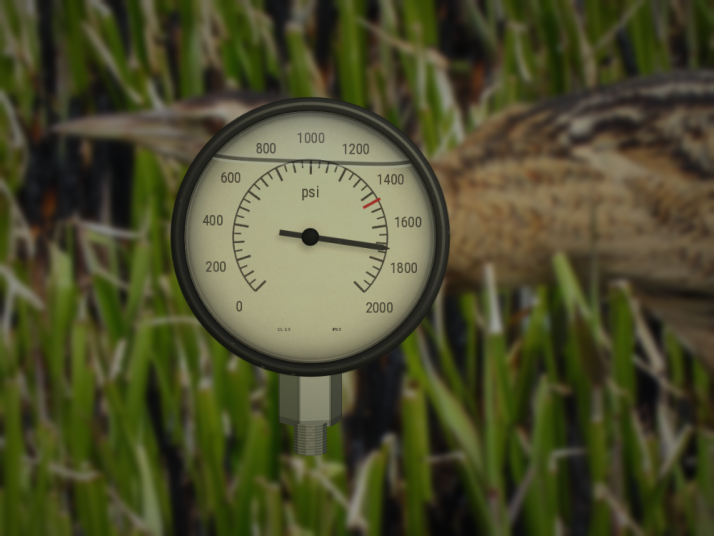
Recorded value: 1725; psi
